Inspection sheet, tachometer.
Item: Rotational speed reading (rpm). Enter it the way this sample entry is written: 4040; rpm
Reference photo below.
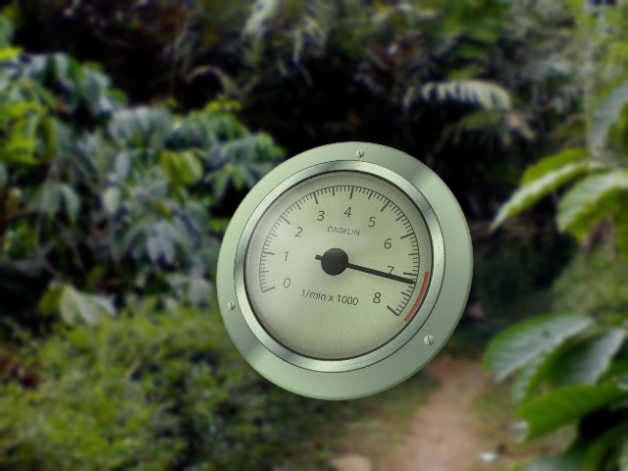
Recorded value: 7200; rpm
